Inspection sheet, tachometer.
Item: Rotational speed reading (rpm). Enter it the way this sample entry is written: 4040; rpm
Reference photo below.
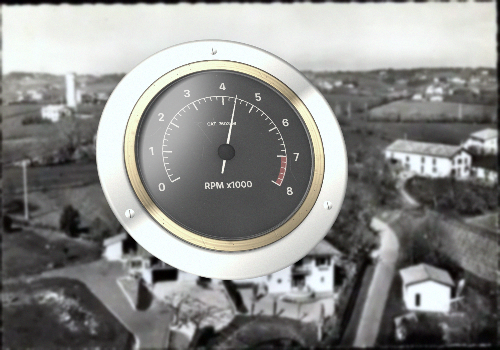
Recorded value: 4400; rpm
